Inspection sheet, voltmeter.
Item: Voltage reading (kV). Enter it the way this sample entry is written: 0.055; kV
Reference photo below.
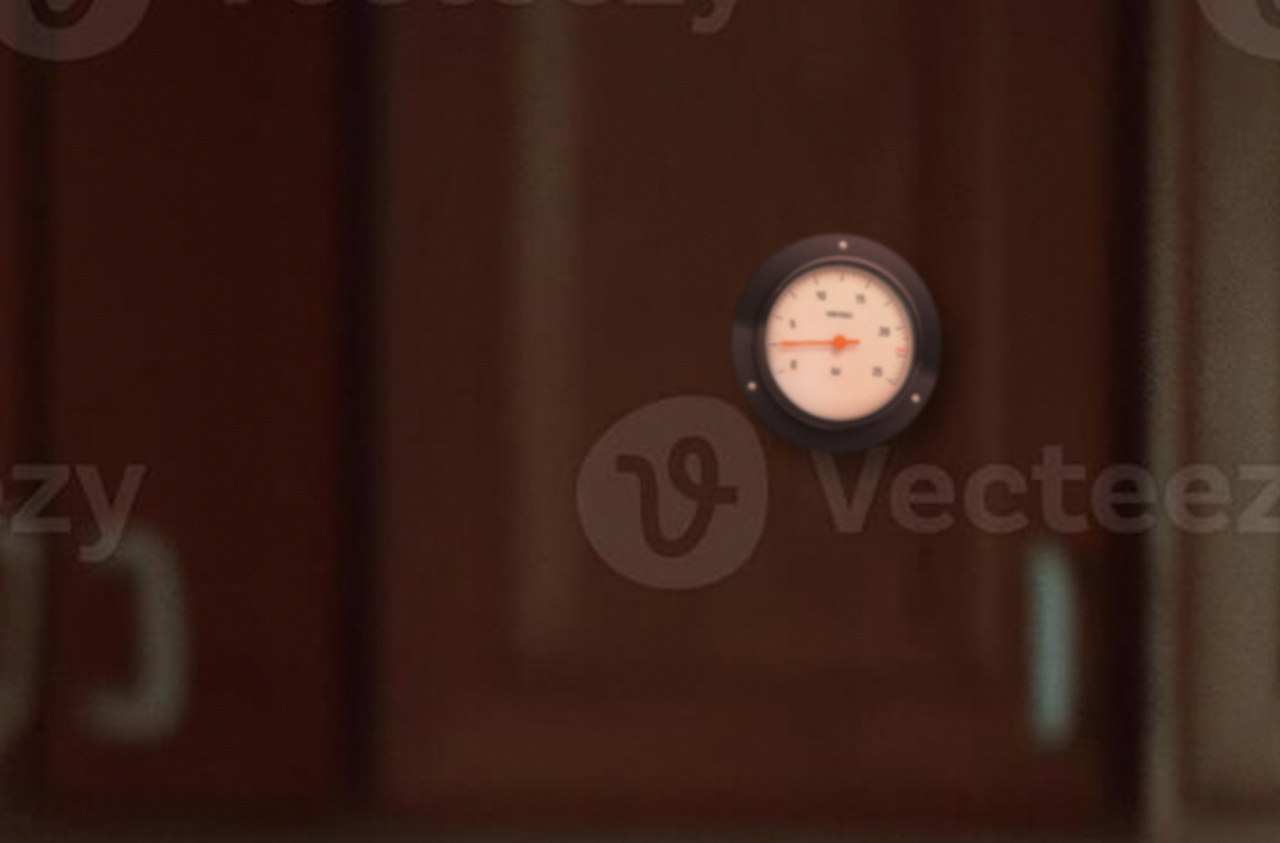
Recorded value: 2.5; kV
